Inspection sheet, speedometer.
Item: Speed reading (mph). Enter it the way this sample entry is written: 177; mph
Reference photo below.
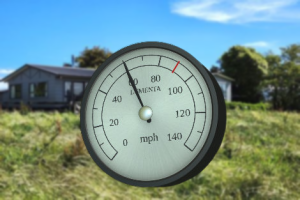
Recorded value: 60; mph
